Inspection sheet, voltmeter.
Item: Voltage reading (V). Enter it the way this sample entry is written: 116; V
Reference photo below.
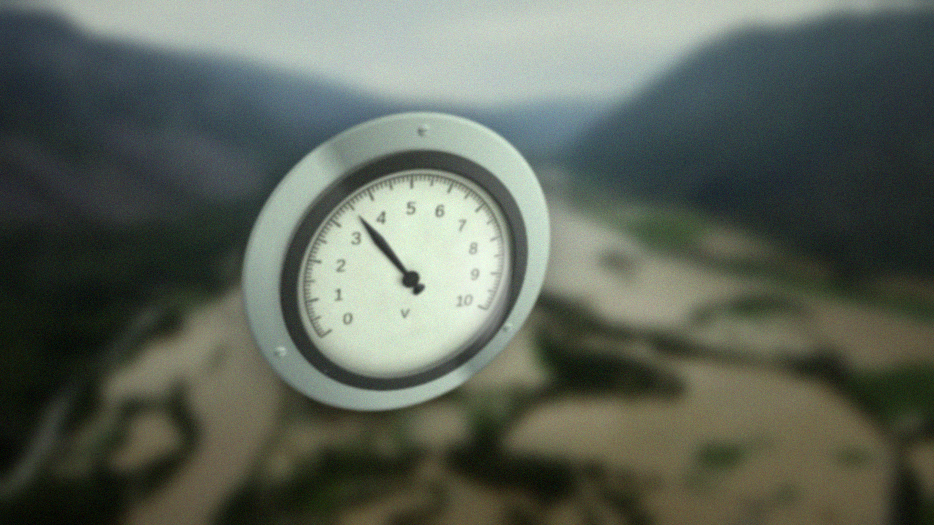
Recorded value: 3.5; V
